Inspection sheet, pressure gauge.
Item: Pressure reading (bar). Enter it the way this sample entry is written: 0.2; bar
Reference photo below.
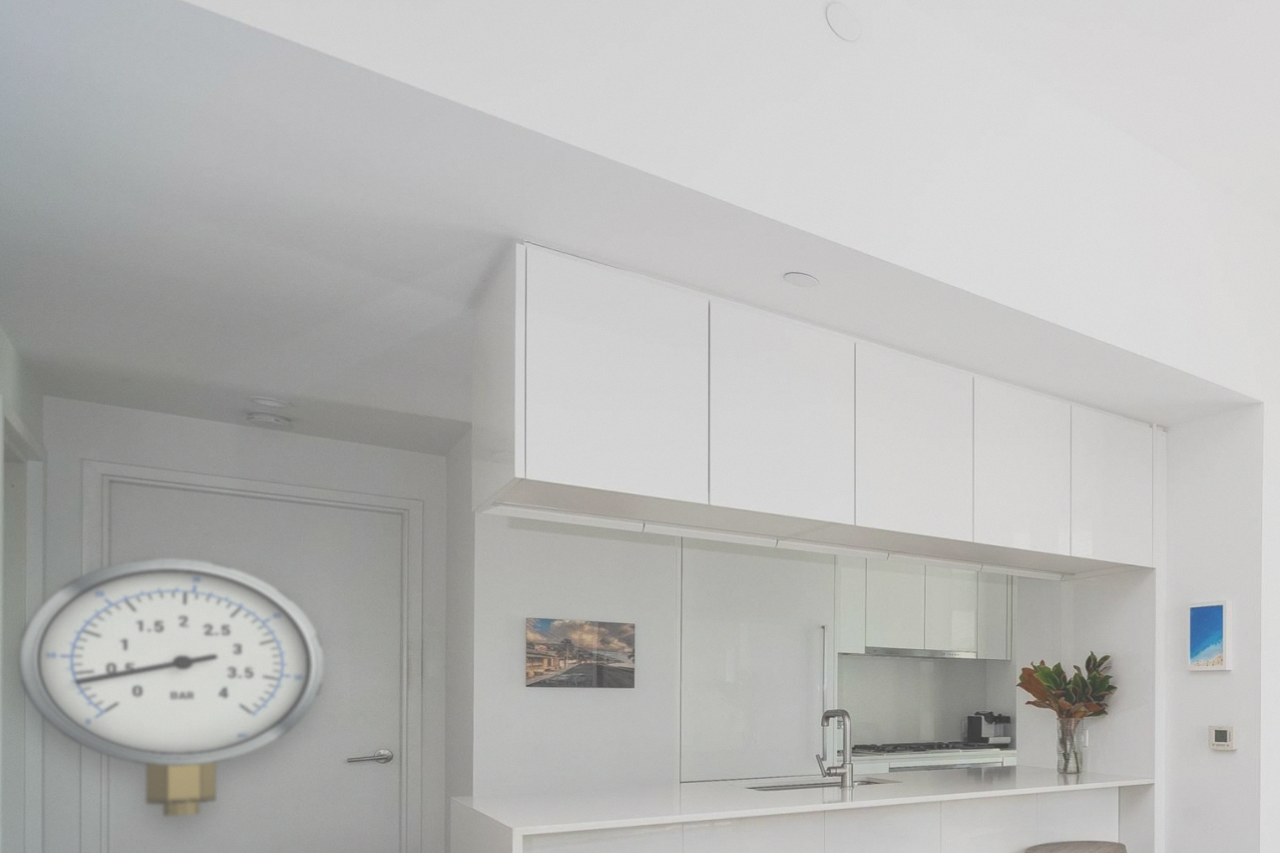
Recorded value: 0.4; bar
